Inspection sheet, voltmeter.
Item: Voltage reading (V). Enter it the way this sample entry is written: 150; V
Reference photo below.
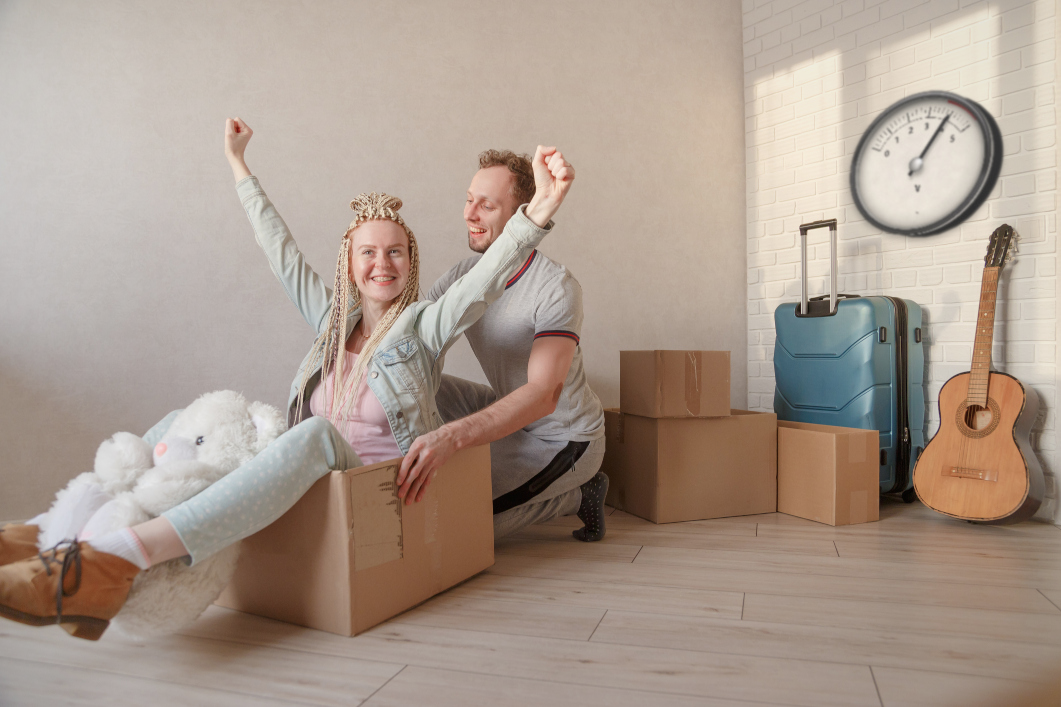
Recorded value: 4; V
